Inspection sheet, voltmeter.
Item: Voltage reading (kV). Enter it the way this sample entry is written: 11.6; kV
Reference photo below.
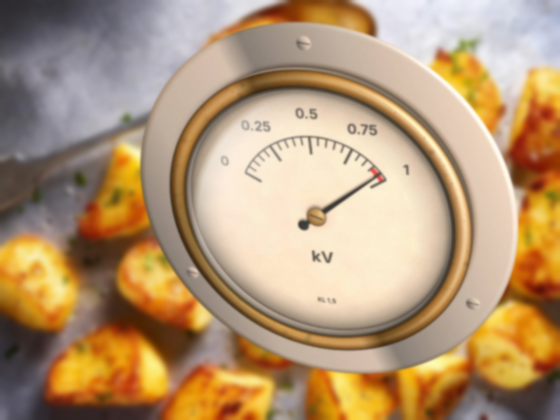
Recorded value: 0.95; kV
